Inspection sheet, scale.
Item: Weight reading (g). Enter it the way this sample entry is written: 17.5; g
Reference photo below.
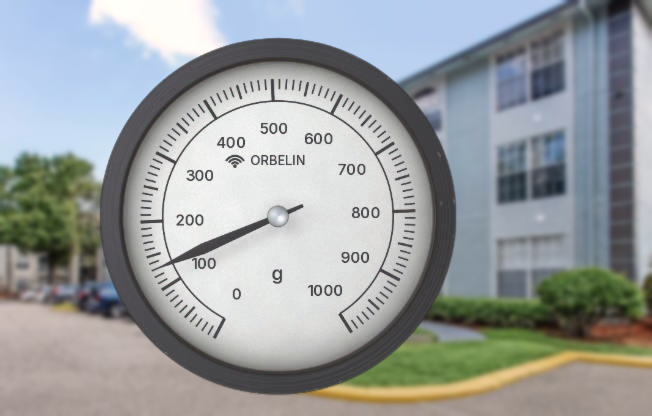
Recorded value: 130; g
